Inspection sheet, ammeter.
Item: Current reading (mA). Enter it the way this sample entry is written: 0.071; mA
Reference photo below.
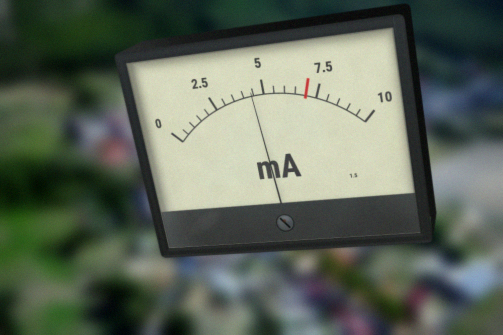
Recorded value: 4.5; mA
